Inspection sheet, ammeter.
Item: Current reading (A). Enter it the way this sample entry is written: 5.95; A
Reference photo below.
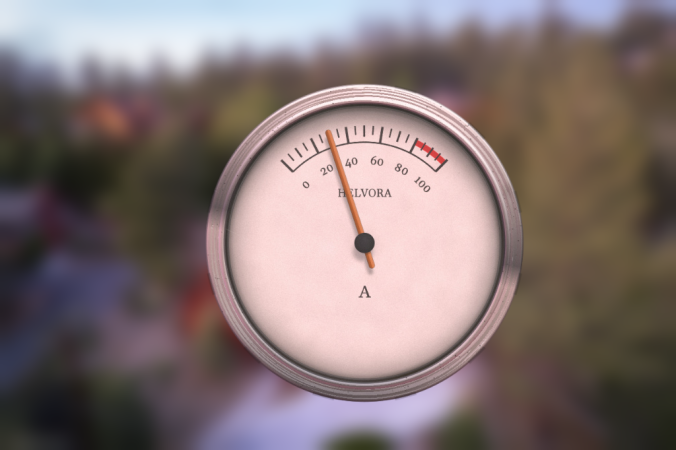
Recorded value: 30; A
